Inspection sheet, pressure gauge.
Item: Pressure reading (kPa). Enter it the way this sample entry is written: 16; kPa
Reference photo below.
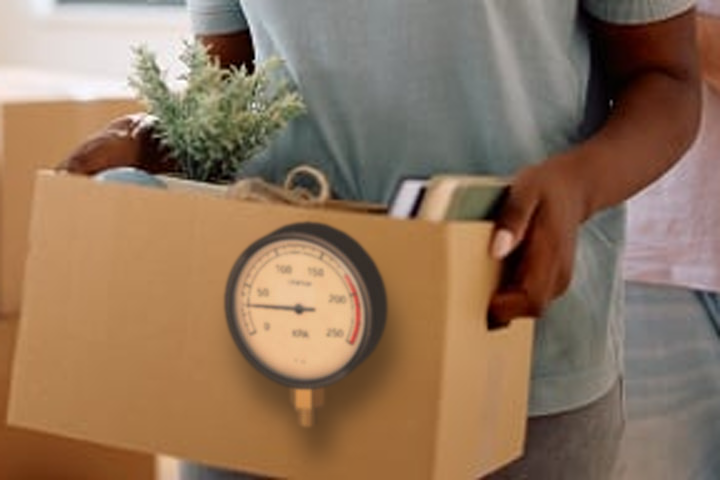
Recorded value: 30; kPa
